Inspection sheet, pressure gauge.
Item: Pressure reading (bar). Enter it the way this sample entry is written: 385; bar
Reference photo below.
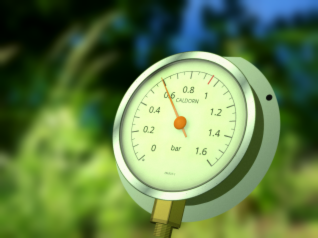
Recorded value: 0.6; bar
